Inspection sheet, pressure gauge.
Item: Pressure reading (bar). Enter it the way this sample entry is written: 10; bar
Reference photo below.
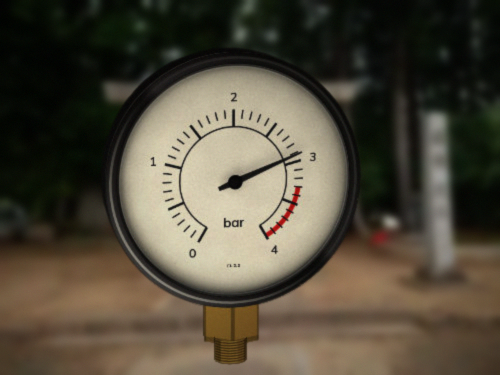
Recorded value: 2.9; bar
